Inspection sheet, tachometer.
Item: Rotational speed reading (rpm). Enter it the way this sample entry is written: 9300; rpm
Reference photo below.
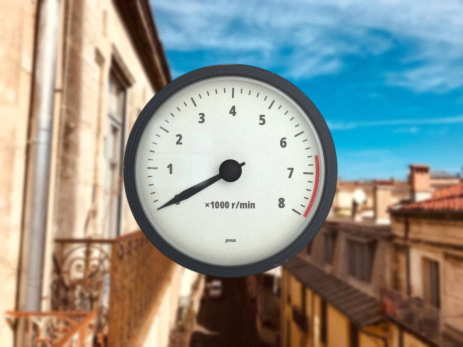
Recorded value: 0; rpm
